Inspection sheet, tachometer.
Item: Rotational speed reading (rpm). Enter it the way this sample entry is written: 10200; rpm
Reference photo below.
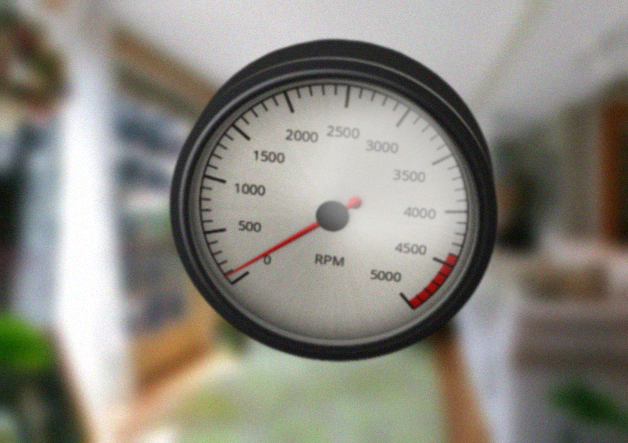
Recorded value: 100; rpm
